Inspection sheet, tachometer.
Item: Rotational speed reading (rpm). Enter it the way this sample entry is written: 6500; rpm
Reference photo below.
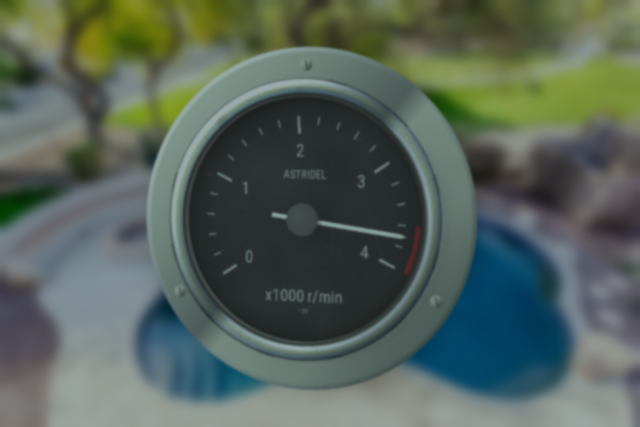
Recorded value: 3700; rpm
